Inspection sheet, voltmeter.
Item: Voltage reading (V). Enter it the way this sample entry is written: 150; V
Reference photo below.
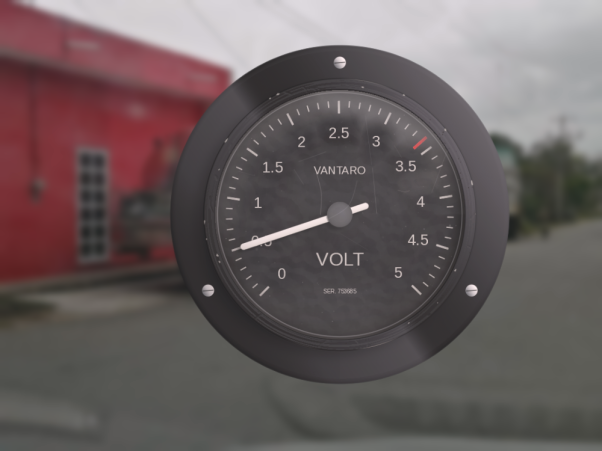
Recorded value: 0.5; V
